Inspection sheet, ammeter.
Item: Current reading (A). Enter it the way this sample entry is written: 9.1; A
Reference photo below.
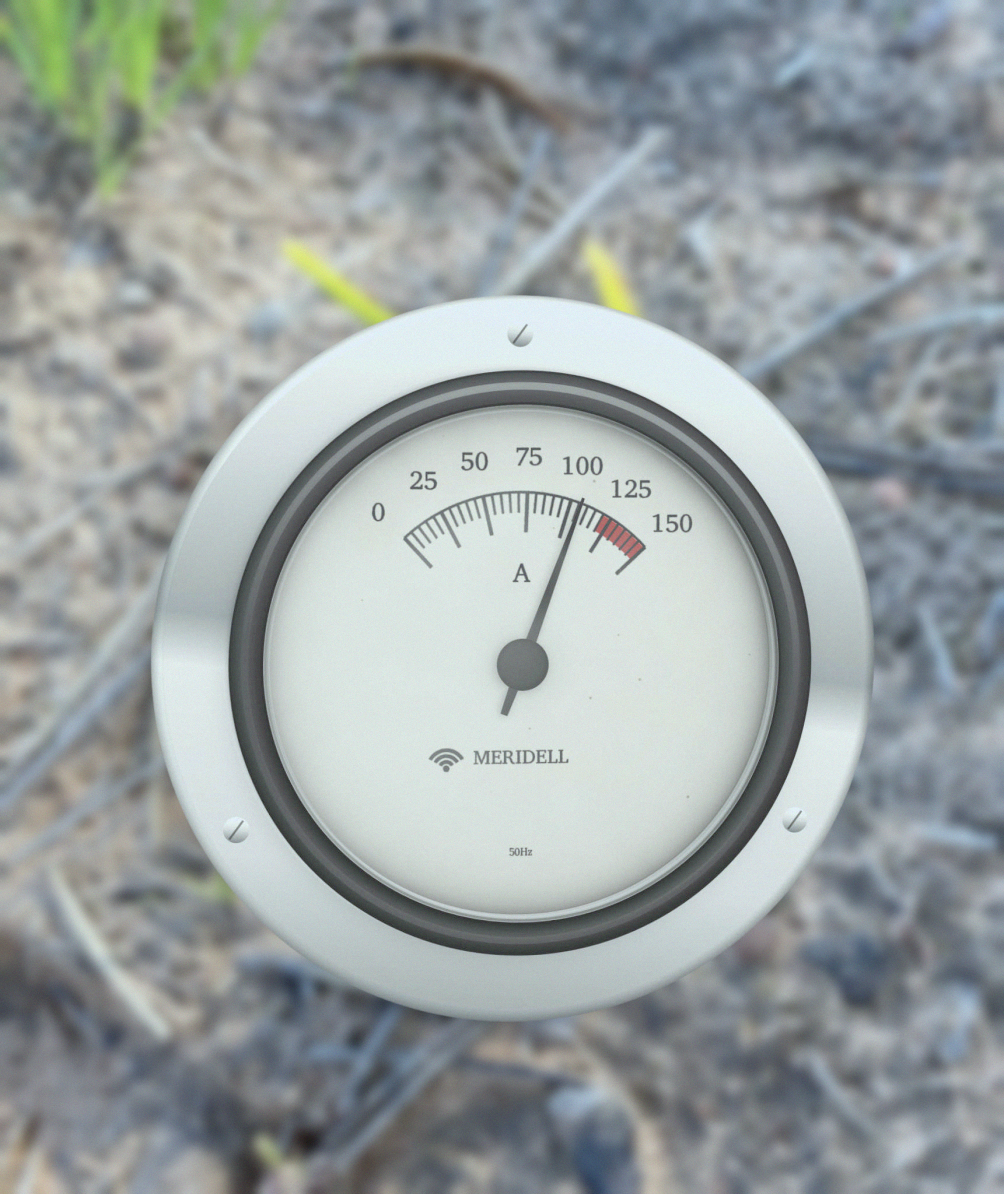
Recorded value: 105; A
